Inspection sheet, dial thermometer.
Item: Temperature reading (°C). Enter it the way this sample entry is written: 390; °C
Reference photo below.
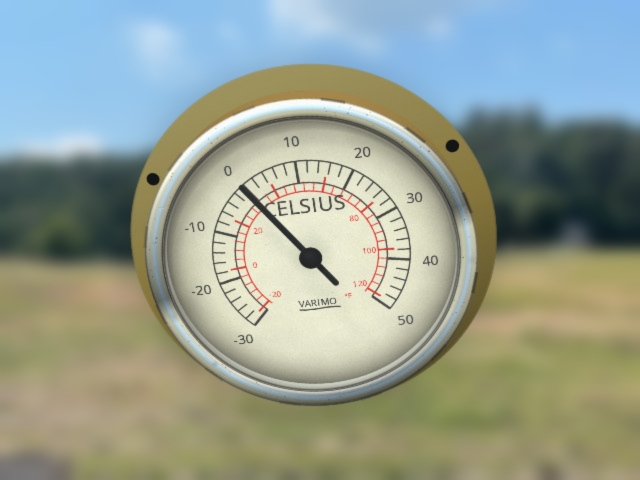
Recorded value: 0; °C
